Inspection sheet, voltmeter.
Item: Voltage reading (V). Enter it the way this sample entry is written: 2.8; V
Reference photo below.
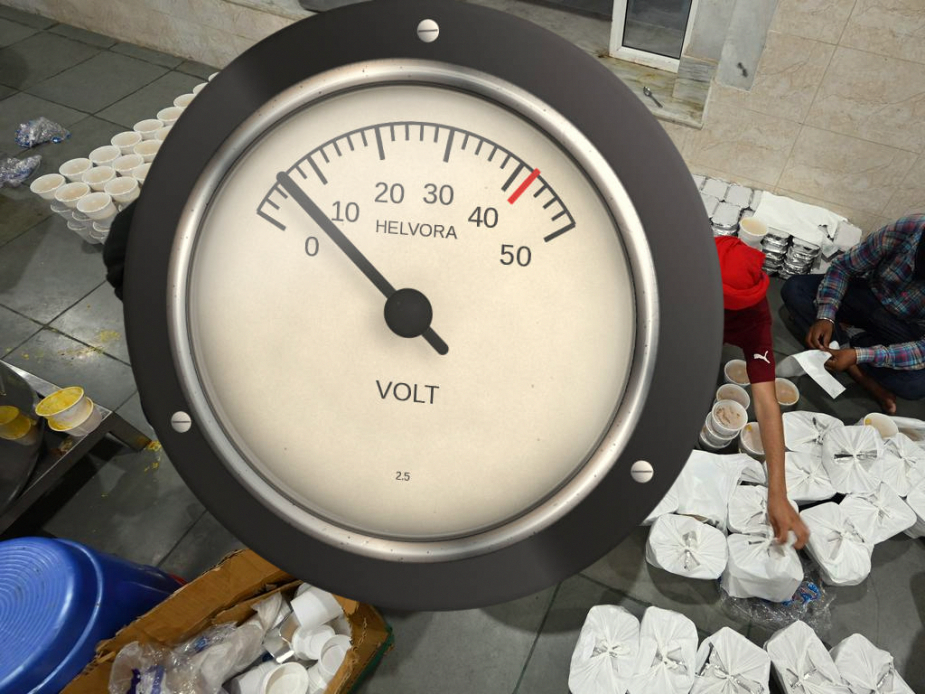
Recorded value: 6; V
